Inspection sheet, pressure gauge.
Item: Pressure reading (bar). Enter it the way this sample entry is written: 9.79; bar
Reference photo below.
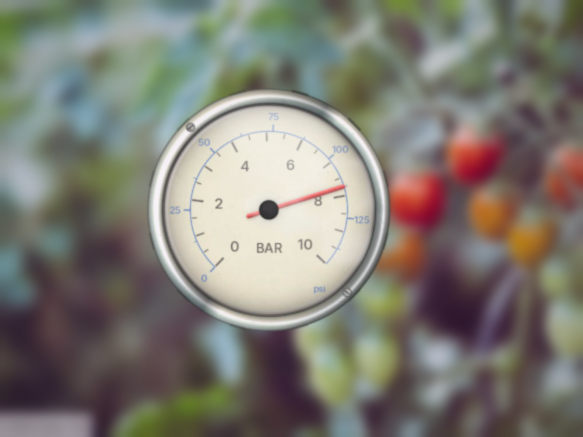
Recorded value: 7.75; bar
